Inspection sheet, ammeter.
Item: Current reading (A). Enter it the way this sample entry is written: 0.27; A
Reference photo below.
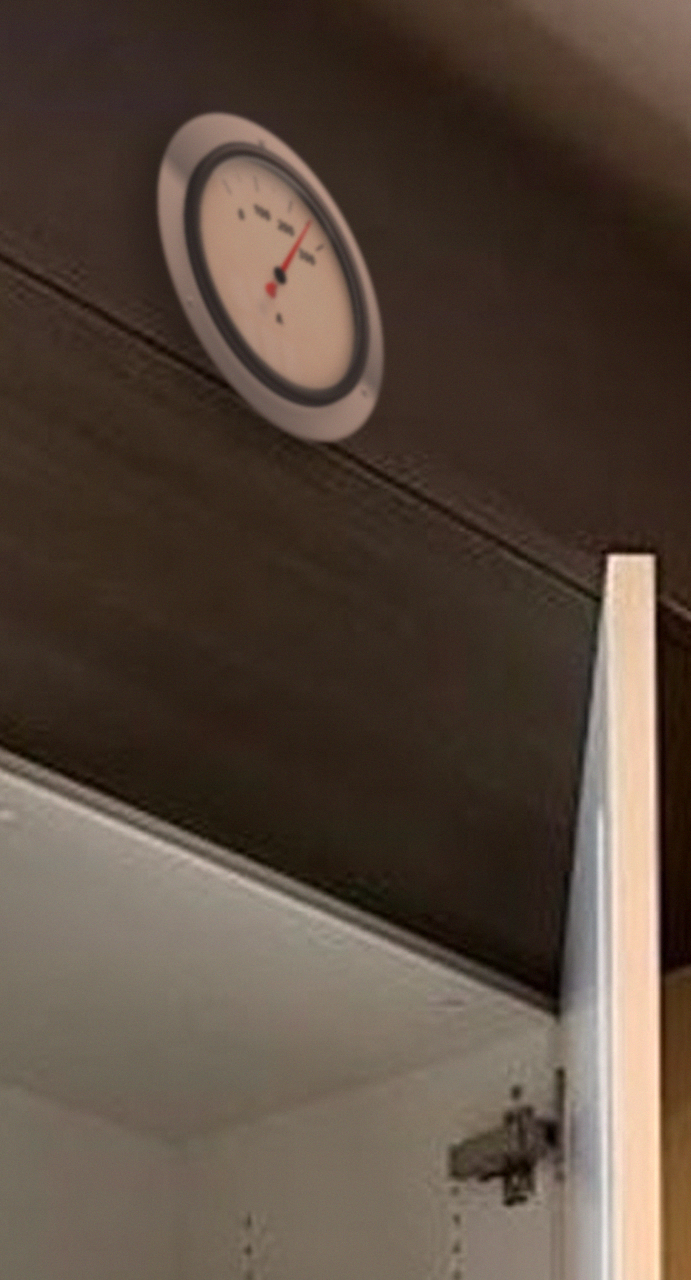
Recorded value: 250; A
